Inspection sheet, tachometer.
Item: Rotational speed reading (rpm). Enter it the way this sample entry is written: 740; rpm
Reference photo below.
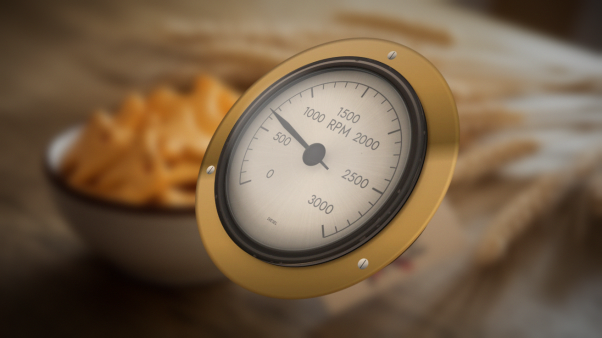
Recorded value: 650; rpm
